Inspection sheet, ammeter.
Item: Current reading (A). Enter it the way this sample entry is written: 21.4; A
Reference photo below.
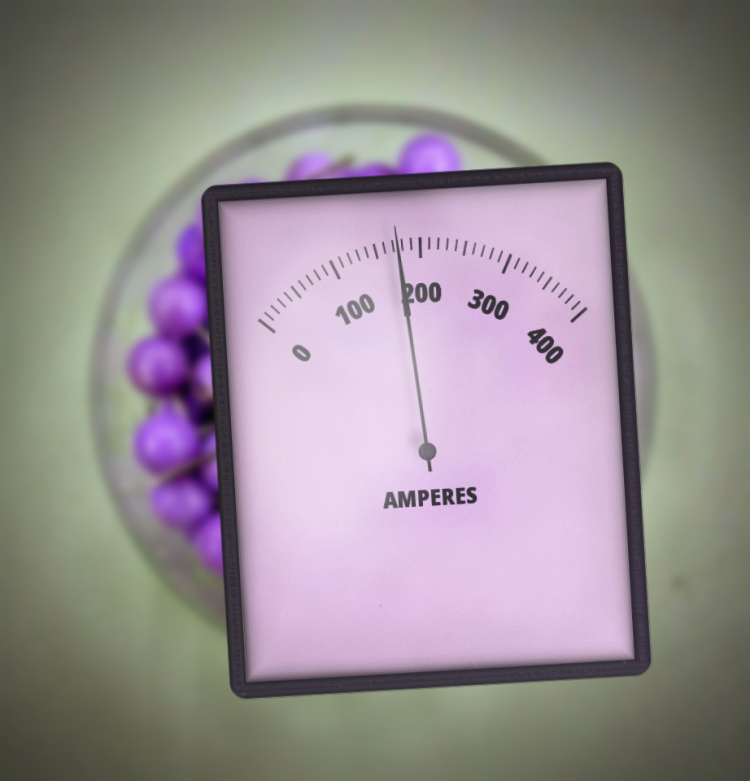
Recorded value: 175; A
